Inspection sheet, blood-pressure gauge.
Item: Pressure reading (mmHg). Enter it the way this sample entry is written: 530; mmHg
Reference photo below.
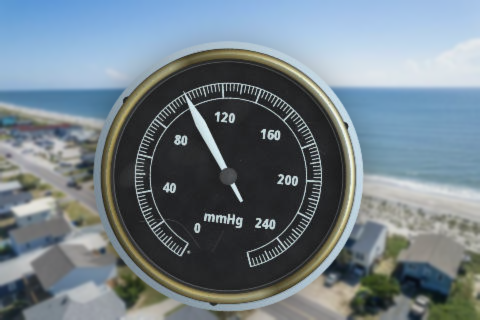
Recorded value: 100; mmHg
